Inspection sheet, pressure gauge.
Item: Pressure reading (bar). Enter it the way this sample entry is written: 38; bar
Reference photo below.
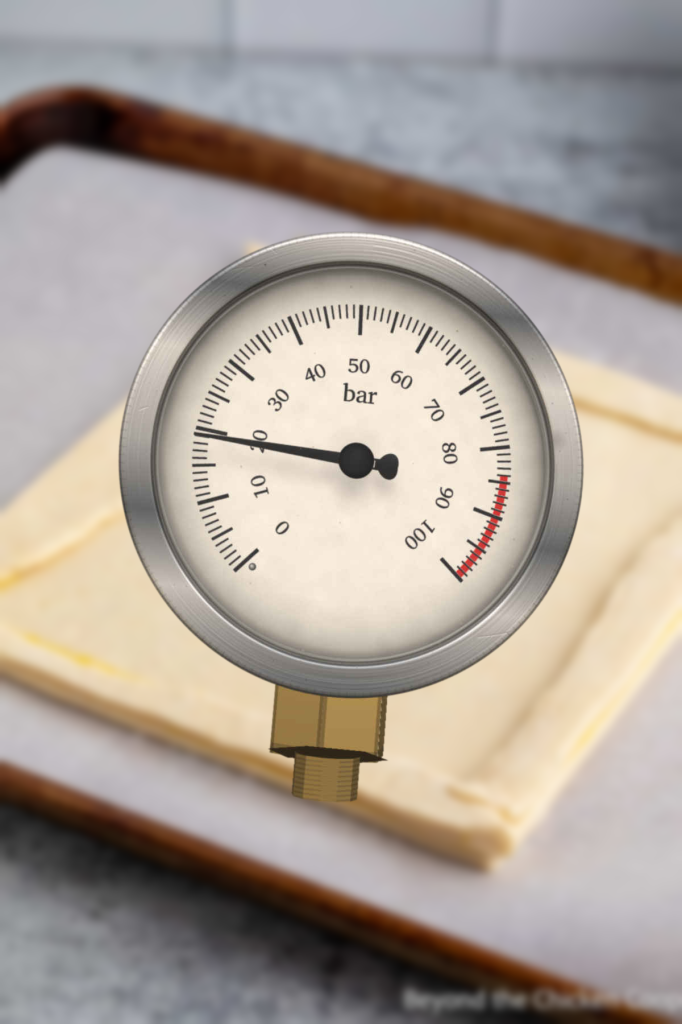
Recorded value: 19; bar
